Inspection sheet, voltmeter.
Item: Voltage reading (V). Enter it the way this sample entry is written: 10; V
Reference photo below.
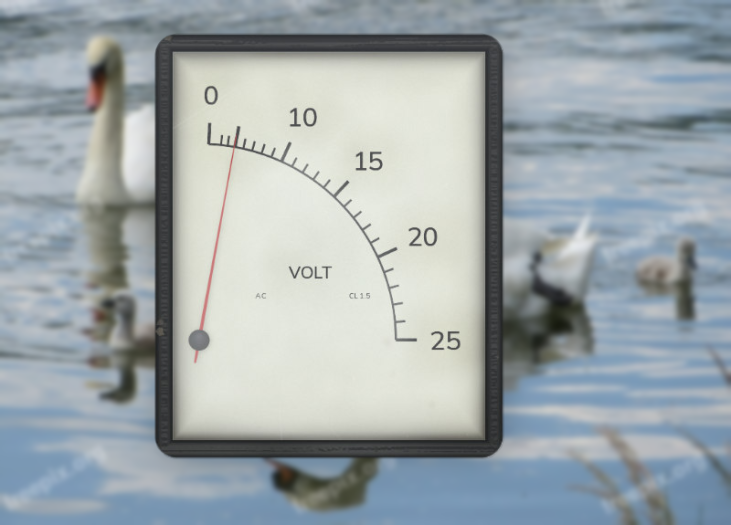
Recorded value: 5; V
